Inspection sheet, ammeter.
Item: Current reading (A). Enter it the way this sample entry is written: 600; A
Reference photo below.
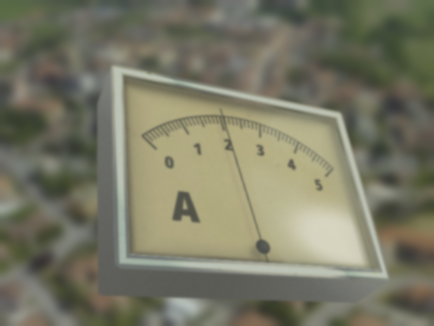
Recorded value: 2; A
